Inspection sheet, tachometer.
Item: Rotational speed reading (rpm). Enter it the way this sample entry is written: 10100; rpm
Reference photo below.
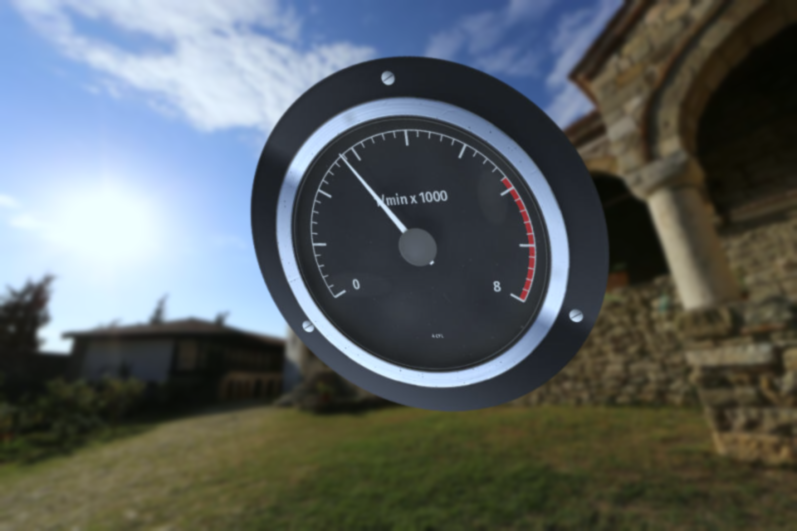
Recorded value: 2800; rpm
